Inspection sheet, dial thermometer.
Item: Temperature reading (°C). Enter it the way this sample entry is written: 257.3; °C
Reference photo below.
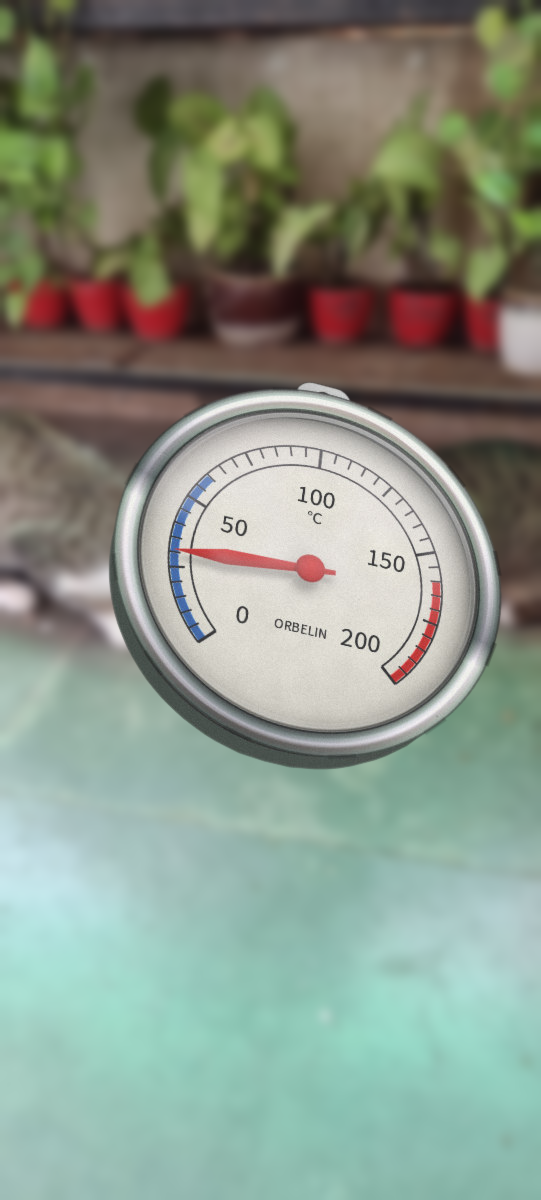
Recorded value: 30; °C
